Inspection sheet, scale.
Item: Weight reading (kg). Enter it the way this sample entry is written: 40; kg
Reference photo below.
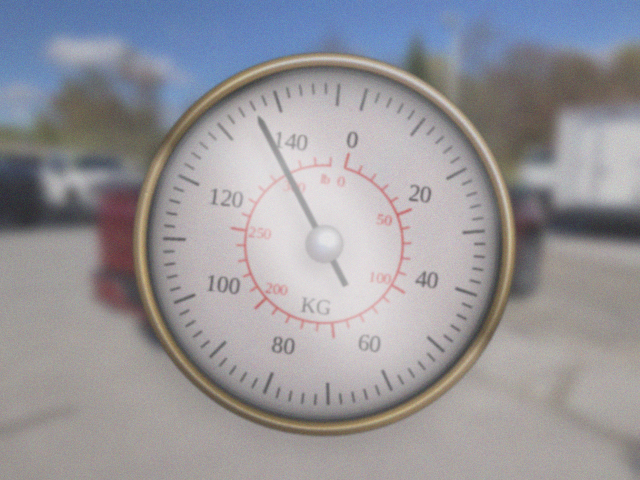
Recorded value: 136; kg
